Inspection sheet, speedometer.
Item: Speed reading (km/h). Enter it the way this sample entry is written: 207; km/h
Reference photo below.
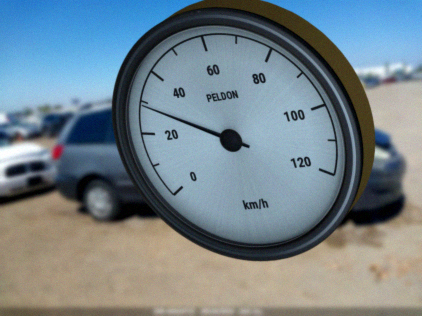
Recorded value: 30; km/h
